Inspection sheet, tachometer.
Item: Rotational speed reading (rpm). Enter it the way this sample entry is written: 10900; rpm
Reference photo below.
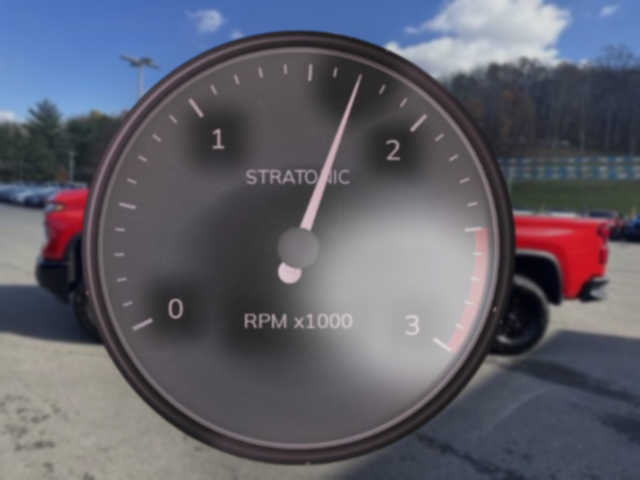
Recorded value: 1700; rpm
